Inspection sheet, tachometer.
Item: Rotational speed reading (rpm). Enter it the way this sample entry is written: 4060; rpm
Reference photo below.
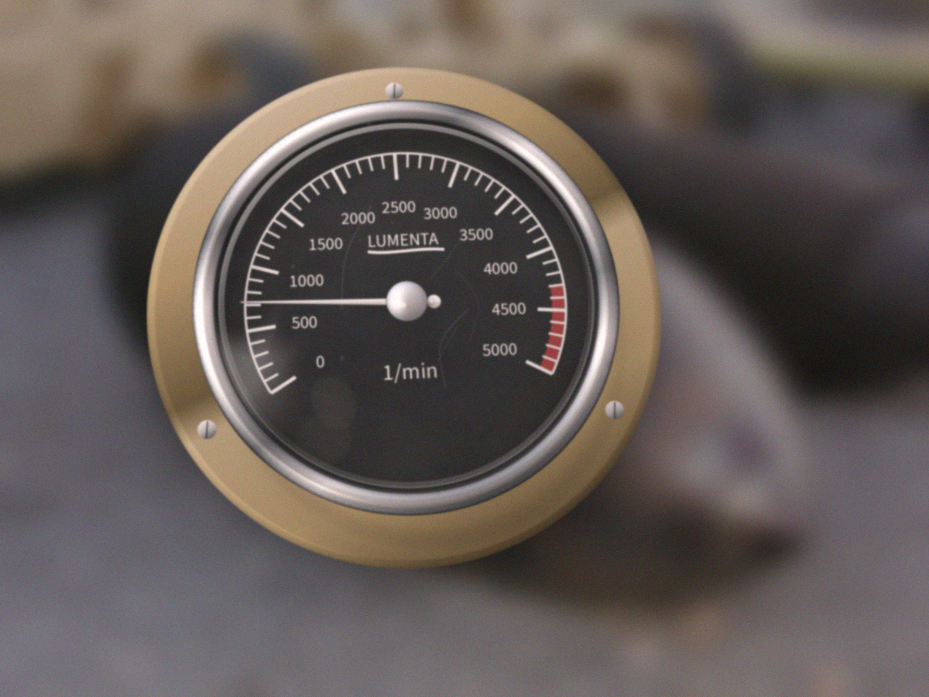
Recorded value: 700; rpm
